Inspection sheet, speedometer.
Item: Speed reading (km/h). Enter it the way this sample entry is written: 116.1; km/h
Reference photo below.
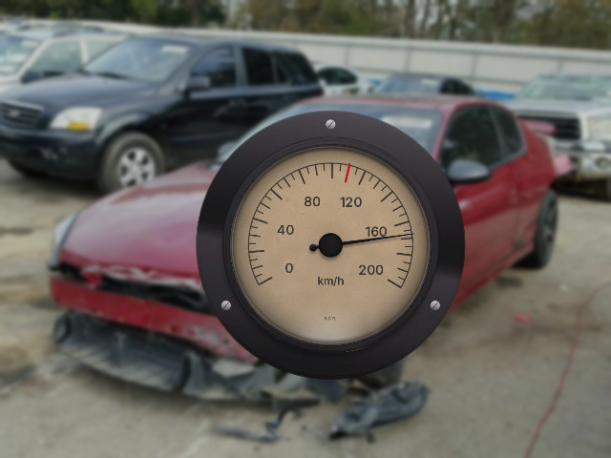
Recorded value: 167.5; km/h
